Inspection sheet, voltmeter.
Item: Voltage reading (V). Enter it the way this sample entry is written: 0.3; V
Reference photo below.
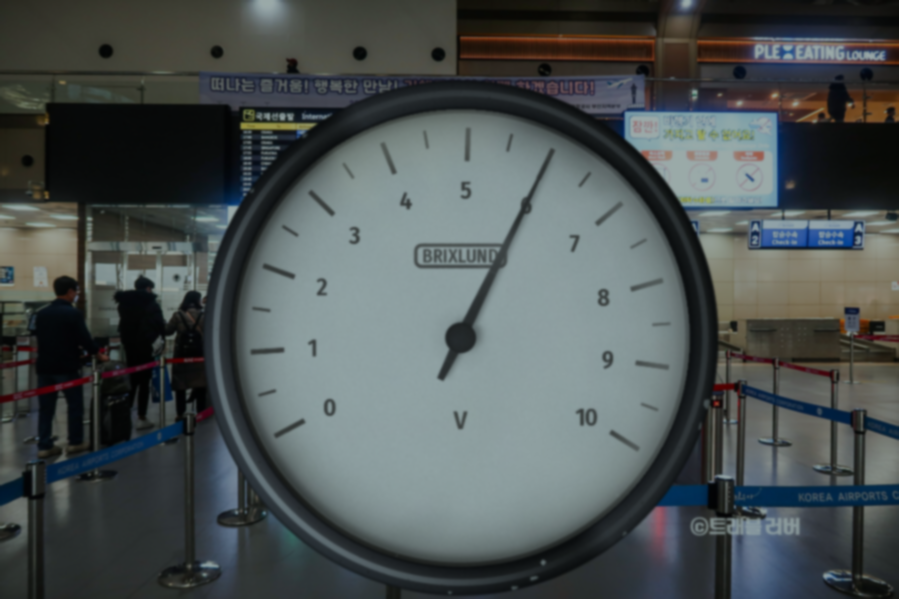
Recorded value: 6; V
